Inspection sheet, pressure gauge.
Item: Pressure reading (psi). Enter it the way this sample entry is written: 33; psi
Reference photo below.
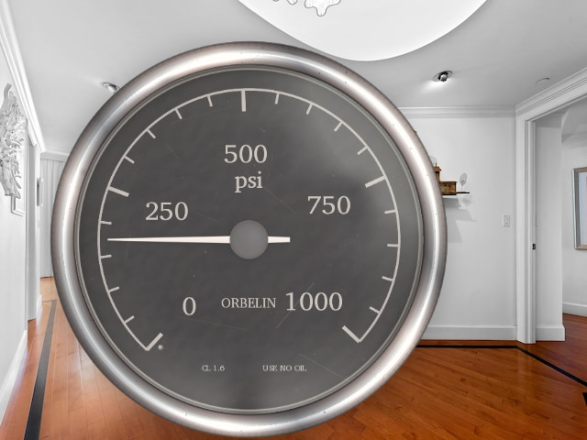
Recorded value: 175; psi
